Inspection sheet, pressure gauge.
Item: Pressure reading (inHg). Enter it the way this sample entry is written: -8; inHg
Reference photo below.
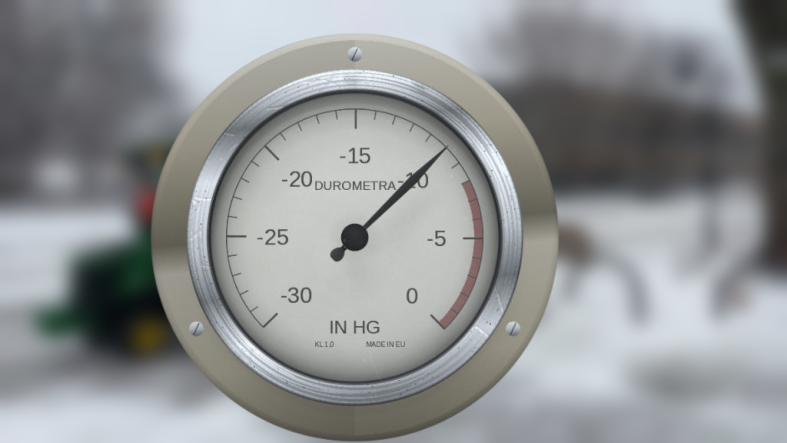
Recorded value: -10; inHg
